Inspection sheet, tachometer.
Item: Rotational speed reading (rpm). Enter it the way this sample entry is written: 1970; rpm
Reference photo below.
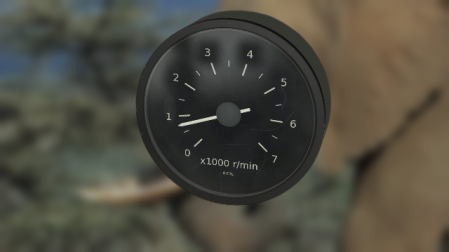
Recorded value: 750; rpm
